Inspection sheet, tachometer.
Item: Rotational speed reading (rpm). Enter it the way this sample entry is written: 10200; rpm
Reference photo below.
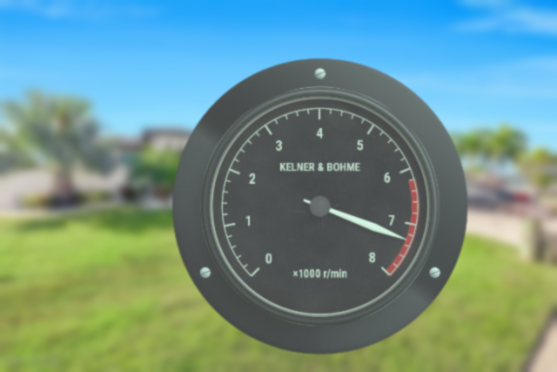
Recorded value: 7300; rpm
